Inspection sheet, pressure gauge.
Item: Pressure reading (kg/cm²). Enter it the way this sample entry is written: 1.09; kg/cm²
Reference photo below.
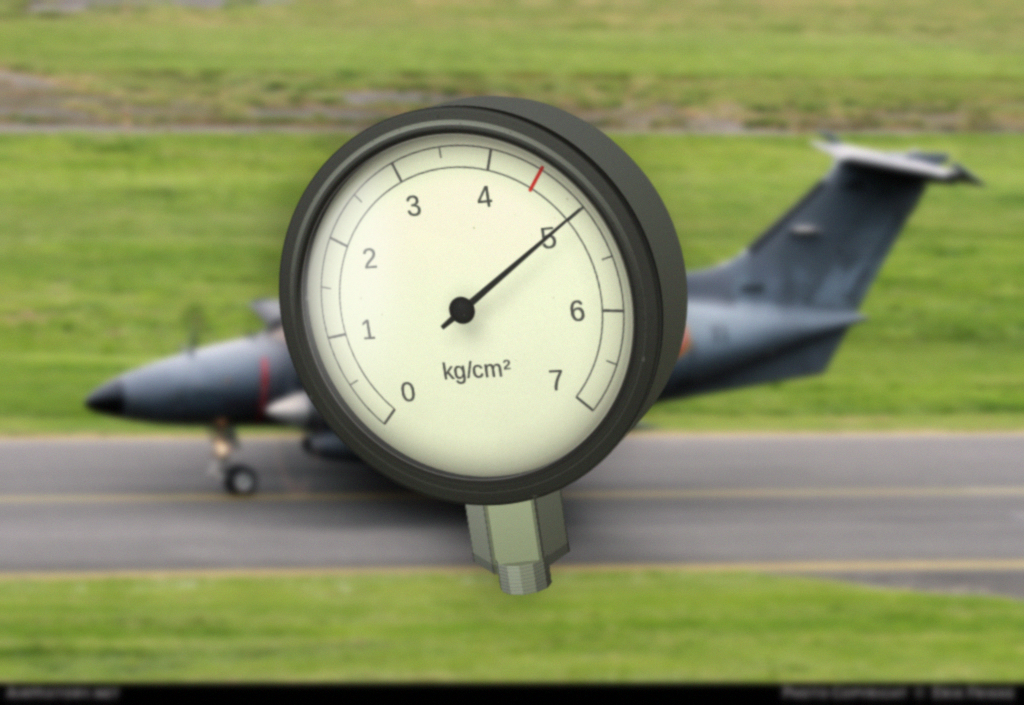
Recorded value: 5; kg/cm²
